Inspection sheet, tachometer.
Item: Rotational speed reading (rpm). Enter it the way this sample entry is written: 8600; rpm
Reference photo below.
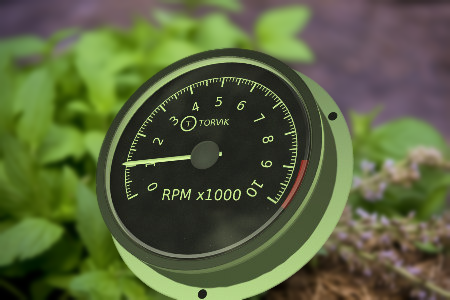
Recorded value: 1000; rpm
